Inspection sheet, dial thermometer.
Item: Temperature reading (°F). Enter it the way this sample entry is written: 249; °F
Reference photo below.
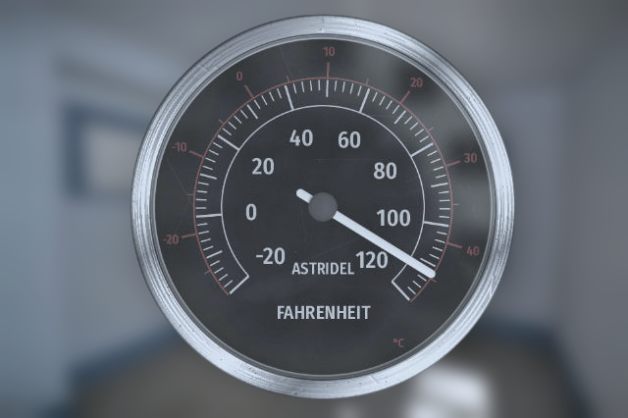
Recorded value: 112; °F
